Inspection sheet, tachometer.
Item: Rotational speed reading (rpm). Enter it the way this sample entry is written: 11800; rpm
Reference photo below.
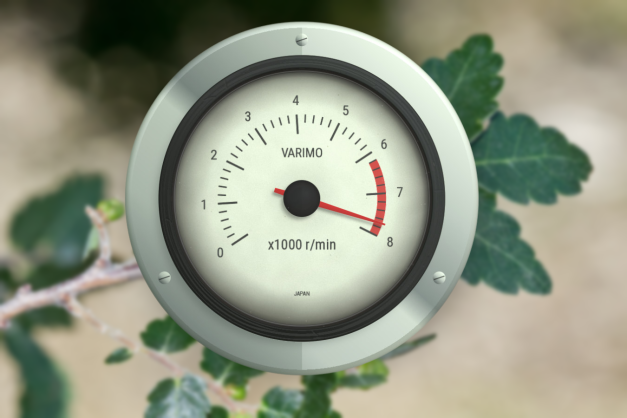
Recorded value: 7700; rpm
